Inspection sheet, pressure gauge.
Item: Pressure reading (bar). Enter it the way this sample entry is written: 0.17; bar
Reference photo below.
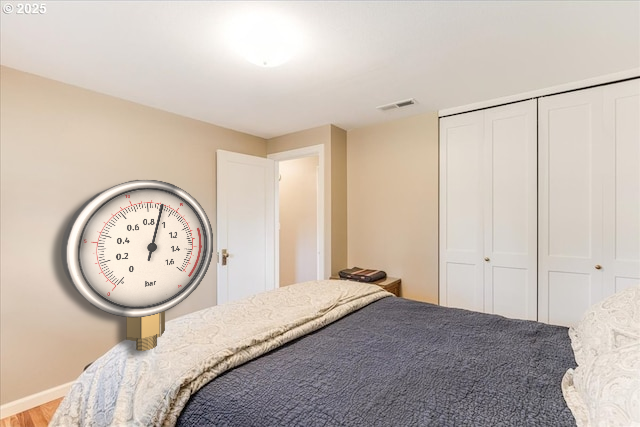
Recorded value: 0.9; bar
